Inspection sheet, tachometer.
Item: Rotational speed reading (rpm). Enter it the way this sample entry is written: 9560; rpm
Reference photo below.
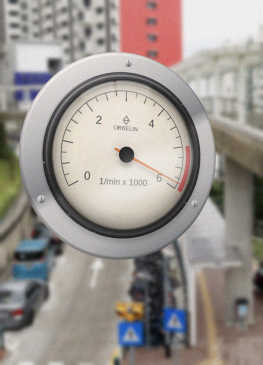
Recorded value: 5875; rpm
